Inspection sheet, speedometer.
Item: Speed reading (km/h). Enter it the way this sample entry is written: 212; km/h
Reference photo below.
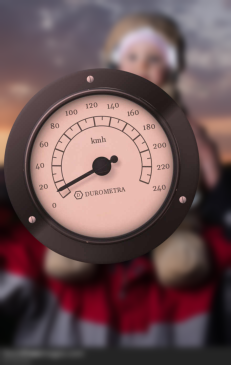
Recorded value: 10; km/h
